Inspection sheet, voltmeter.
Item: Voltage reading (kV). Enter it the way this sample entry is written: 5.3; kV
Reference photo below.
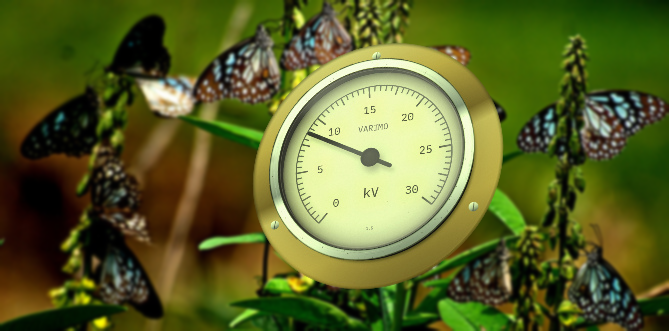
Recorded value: 8.5; kV
